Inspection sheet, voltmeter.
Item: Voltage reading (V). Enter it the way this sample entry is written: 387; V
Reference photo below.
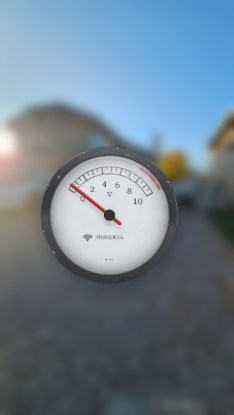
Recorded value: 0.5; V
